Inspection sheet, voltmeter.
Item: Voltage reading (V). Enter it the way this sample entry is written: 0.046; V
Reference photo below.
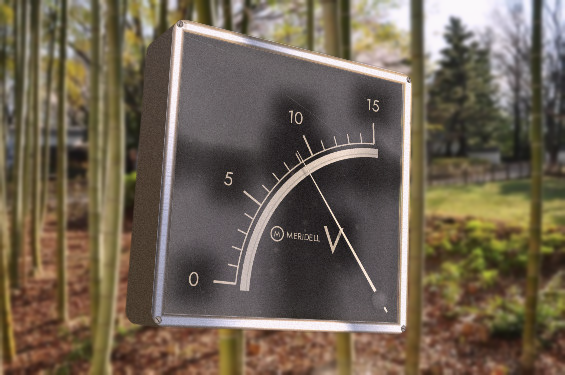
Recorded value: 9; V
